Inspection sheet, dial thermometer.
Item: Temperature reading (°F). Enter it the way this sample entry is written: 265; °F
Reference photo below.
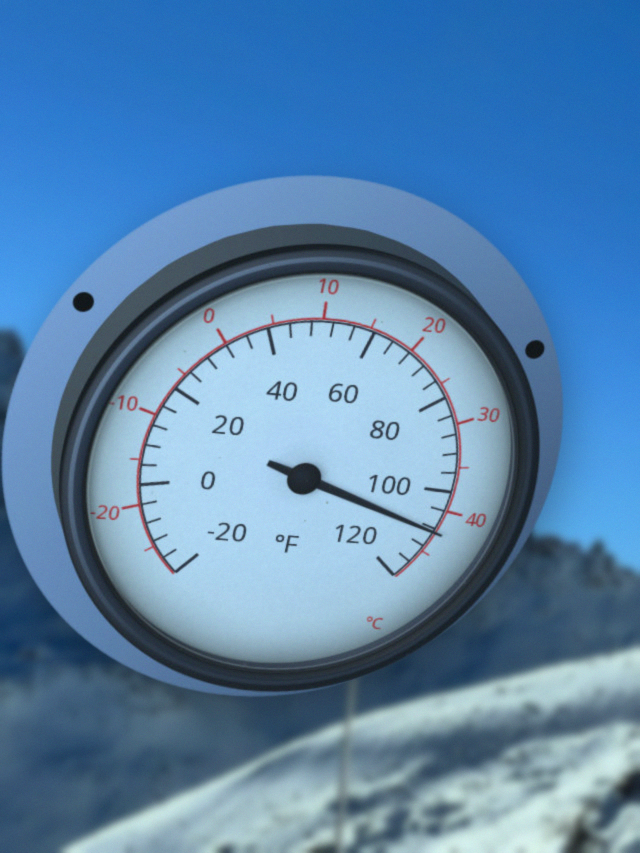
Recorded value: 108; °F
